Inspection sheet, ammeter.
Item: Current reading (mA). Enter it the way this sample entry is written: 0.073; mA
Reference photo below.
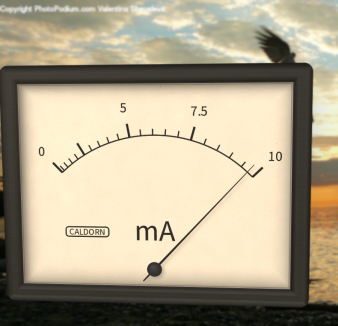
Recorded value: 9.75; mA
